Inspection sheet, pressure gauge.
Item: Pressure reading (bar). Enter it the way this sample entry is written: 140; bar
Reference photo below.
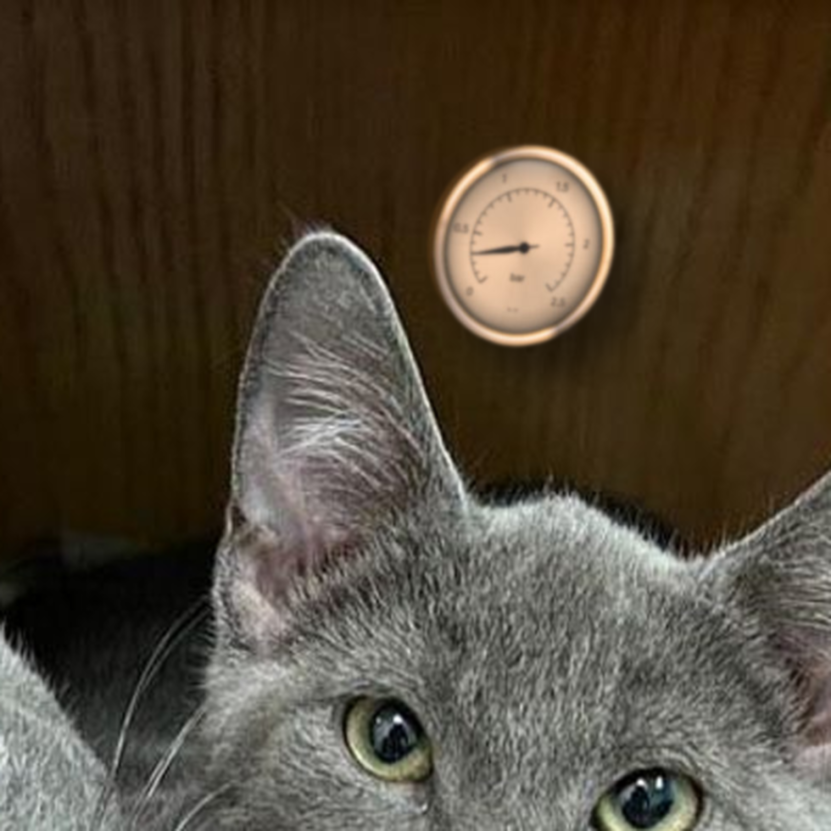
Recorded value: 0.3; bar
